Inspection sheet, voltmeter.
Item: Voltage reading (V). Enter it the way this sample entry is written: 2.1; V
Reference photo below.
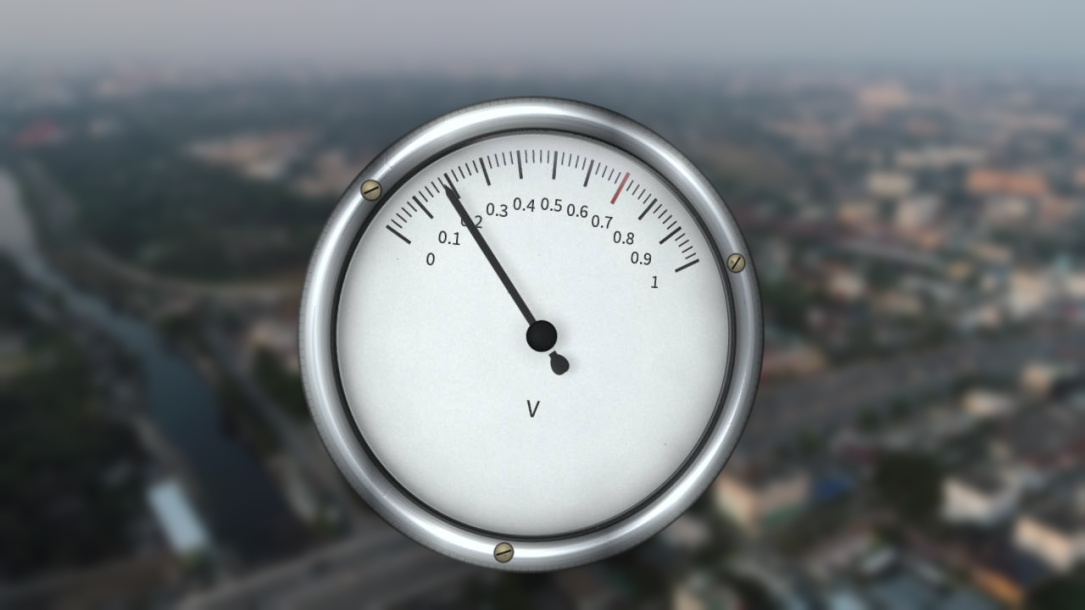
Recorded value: 0.18; V
